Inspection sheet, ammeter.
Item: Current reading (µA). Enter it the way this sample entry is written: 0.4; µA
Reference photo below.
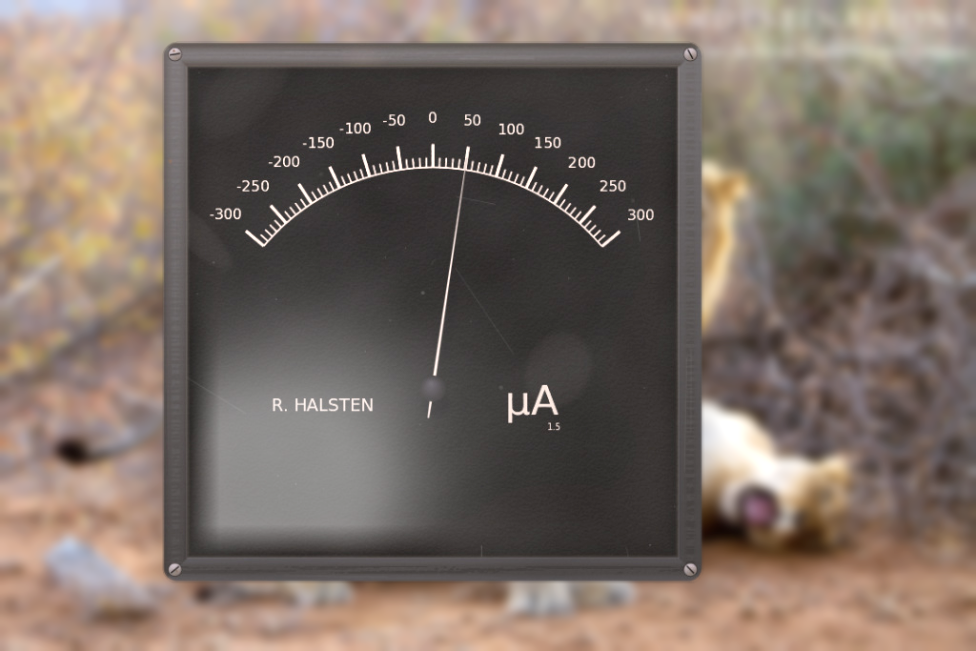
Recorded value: 50; µA
